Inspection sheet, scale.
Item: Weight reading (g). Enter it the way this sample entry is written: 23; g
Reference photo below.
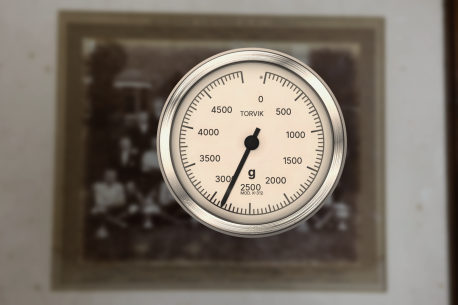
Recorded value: 2850; g
